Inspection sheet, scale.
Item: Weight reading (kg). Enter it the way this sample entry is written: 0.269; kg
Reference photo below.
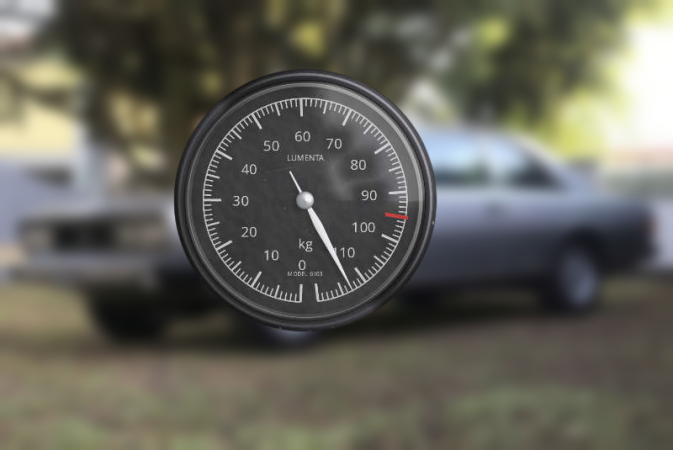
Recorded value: 113; kg
